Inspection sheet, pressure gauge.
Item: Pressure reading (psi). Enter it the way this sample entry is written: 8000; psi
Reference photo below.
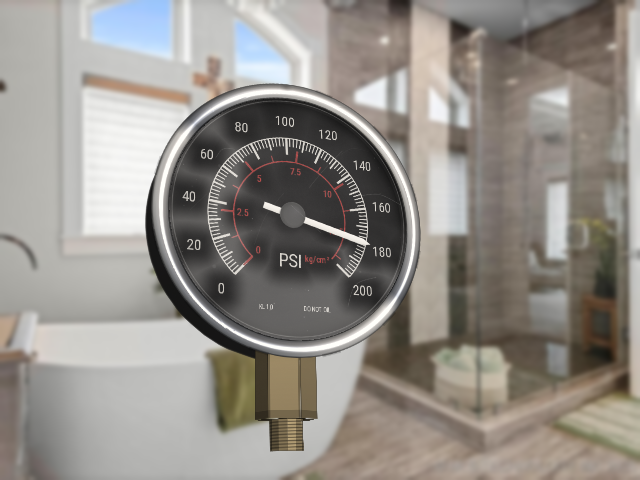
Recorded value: 180; psi
